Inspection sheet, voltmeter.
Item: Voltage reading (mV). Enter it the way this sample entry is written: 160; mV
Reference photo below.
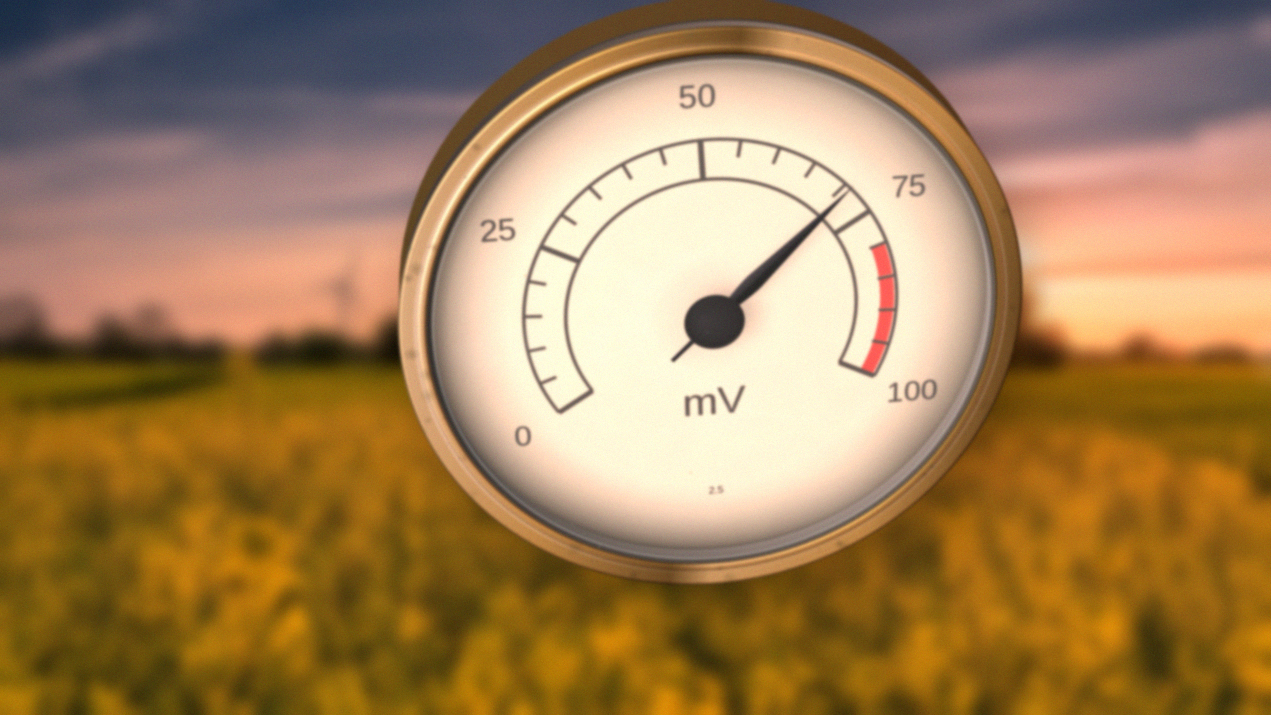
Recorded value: 70; mV
